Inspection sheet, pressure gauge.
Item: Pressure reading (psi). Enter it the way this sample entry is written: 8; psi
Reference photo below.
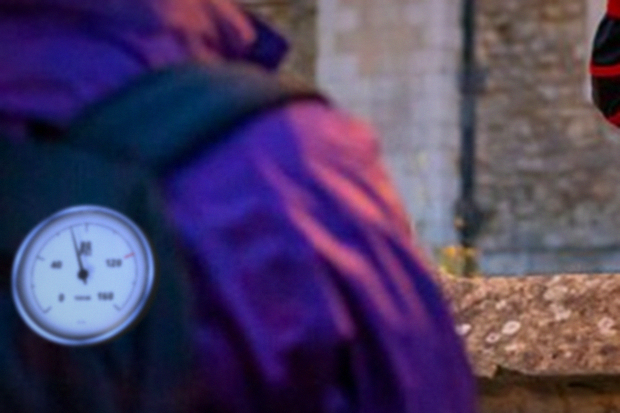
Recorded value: 70; psi
